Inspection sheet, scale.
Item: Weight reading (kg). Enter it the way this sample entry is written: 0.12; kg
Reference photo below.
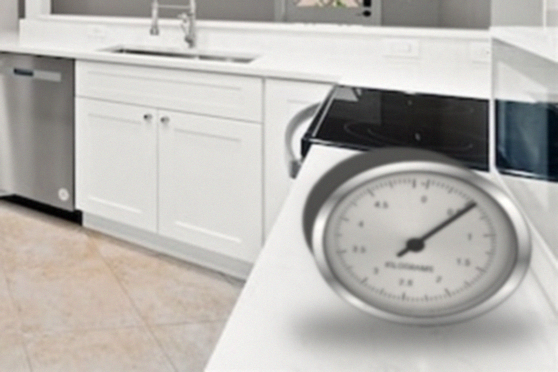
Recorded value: 0.5; kg
